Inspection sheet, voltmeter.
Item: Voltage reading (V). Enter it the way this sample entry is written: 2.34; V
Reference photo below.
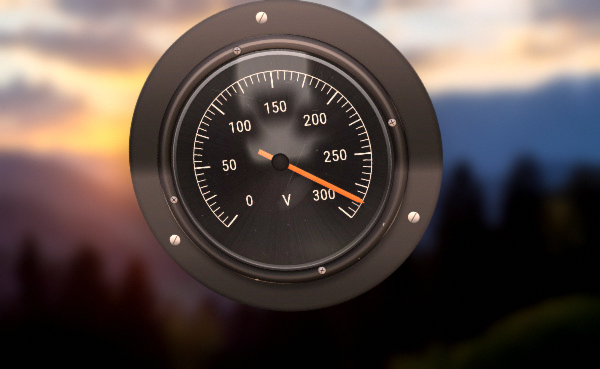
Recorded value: 285; V
